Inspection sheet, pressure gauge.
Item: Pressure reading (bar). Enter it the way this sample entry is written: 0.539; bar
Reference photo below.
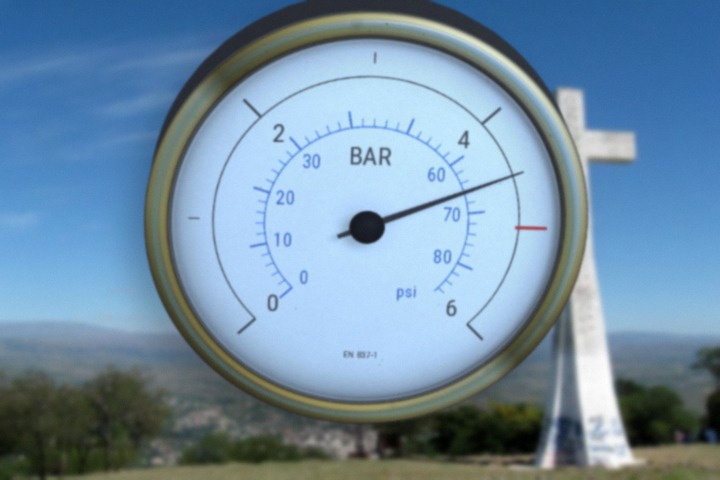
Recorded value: 4.5; bar
